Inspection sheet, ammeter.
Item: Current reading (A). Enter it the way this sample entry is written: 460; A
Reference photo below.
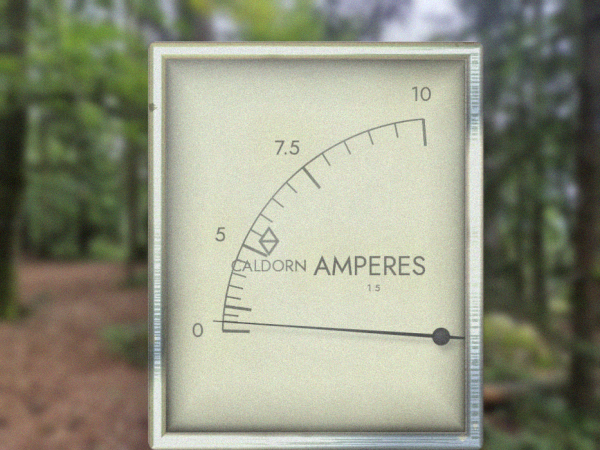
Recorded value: 1.5; A
